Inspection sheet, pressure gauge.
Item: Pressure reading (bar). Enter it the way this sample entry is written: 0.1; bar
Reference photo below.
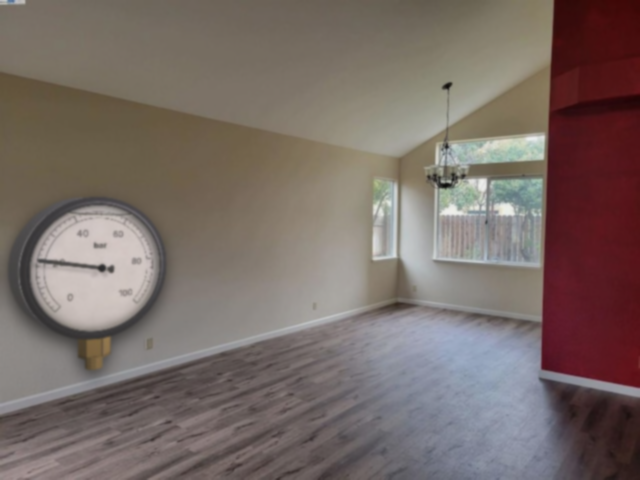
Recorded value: 20; bar
